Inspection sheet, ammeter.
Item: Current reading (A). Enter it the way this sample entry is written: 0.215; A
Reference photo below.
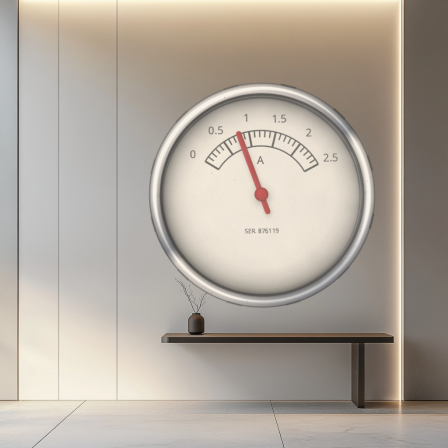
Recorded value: 0.8; A
